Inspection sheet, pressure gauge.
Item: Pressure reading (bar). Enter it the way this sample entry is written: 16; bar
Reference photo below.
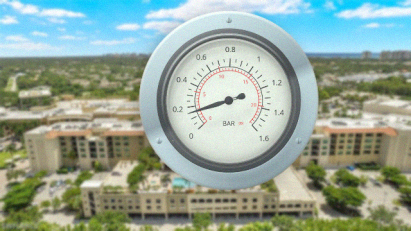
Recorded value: 0.15; bar
